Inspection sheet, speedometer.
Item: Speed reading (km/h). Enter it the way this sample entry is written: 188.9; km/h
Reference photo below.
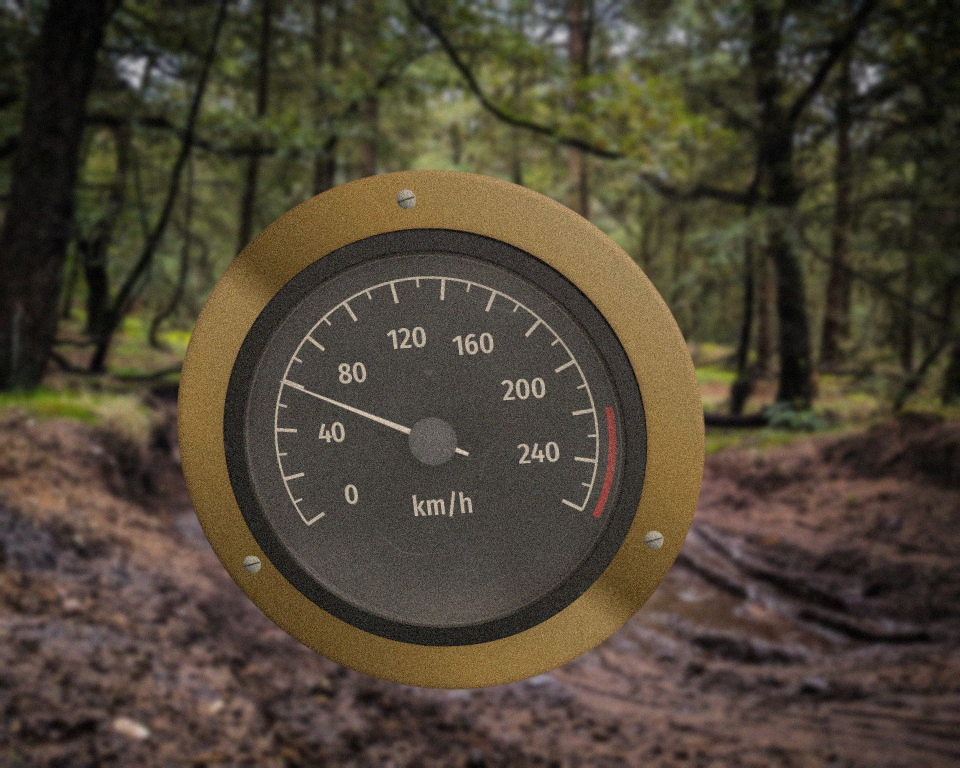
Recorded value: 60; km/h
